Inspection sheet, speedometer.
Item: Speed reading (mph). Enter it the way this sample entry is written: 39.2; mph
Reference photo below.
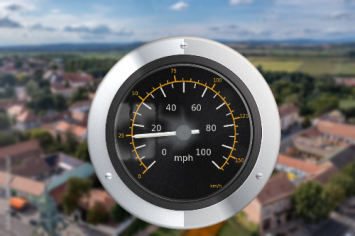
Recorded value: 15; mph
